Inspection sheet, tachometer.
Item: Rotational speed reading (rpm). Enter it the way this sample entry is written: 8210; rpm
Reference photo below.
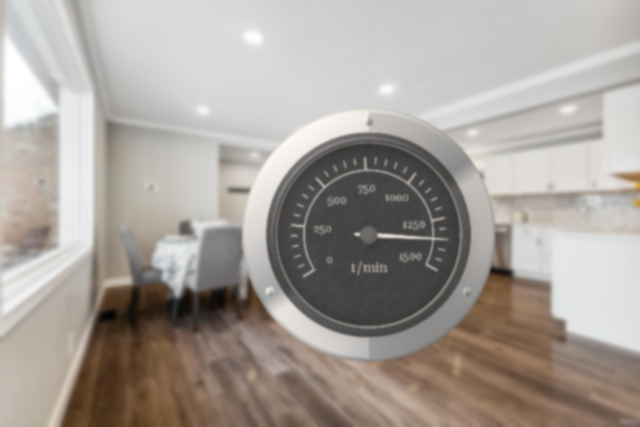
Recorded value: 1350; rpm
